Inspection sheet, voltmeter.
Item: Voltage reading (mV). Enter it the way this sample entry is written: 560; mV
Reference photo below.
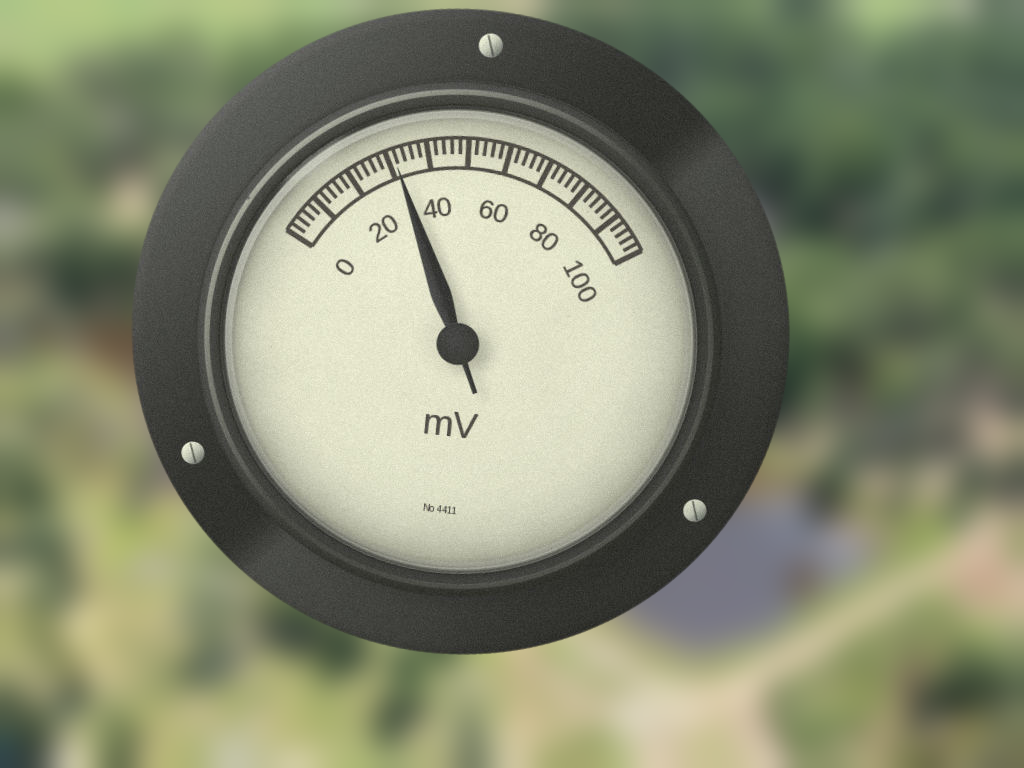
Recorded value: 32; mV
